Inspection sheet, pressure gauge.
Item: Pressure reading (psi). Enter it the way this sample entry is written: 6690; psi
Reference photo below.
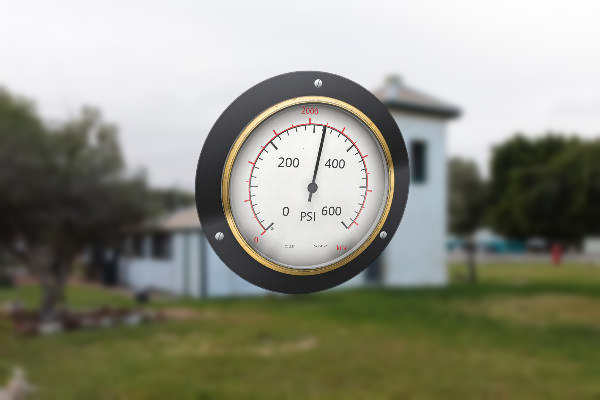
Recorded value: 320; psi
